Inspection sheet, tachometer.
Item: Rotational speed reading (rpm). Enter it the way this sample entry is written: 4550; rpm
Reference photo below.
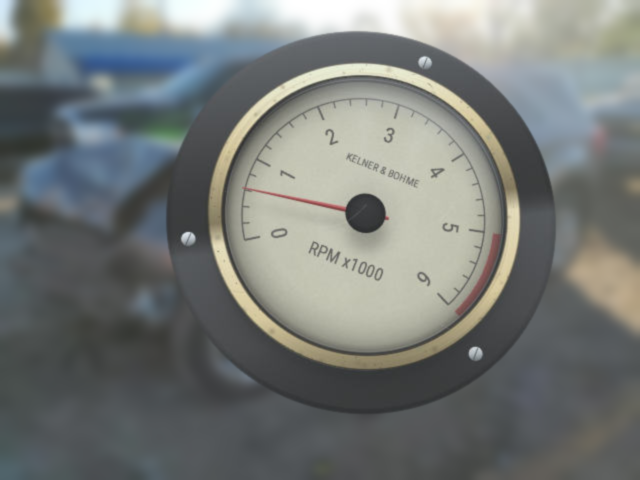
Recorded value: 600; rpm
